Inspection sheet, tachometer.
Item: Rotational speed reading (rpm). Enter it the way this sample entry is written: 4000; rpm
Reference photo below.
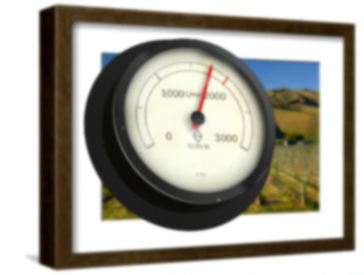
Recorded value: 1750; rpm
